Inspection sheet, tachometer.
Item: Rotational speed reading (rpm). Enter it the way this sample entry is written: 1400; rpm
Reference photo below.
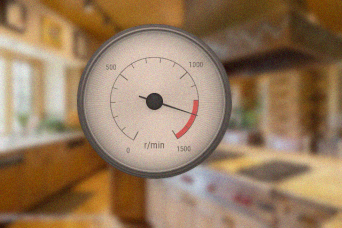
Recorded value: 1300; rpm
